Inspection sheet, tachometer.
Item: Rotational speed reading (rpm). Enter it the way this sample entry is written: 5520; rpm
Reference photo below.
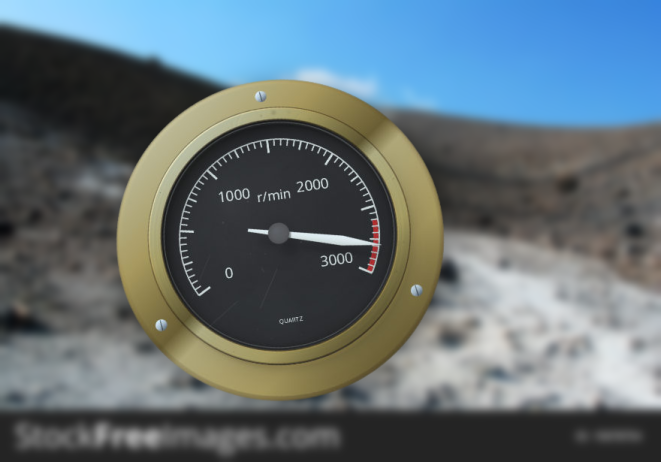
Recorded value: 2800; rpm
